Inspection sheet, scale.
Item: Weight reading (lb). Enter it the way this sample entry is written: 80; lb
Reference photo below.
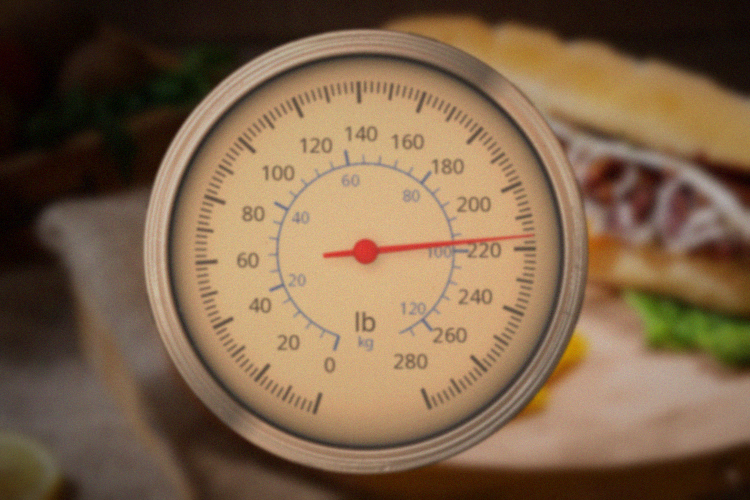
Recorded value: 216; lb
